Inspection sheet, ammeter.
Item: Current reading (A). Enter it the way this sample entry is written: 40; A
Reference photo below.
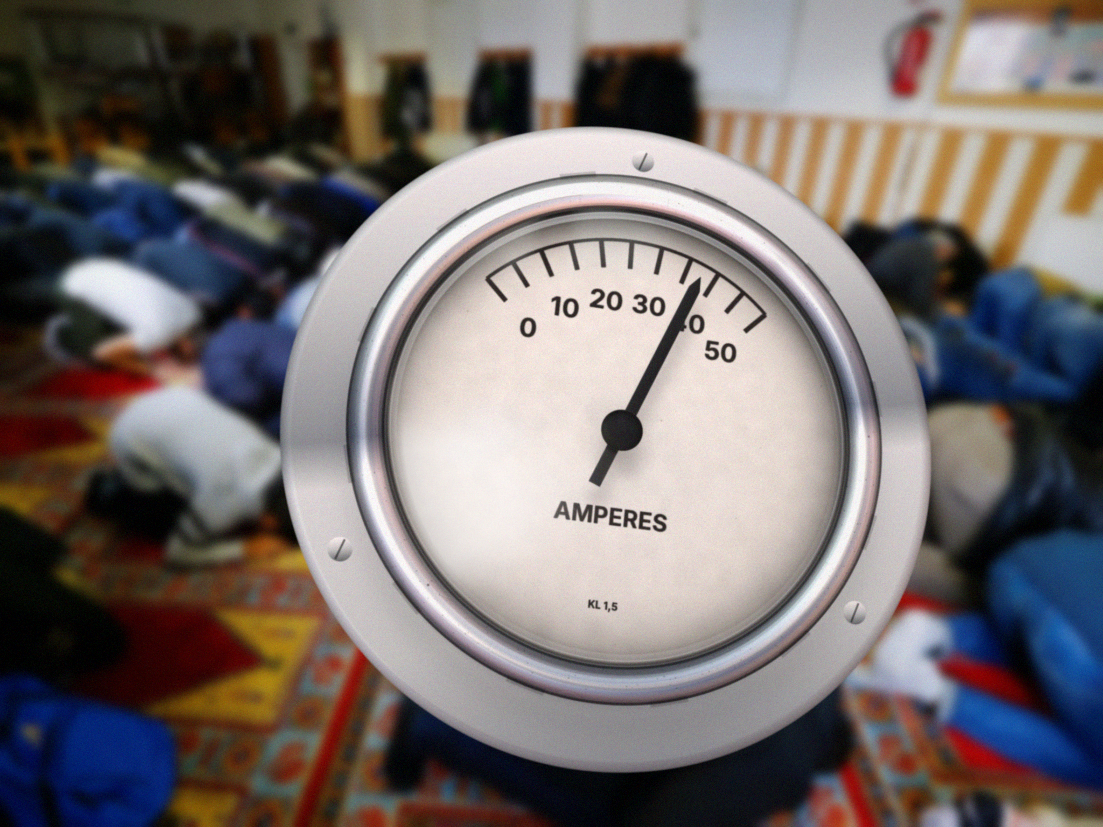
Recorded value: 37.5; A
